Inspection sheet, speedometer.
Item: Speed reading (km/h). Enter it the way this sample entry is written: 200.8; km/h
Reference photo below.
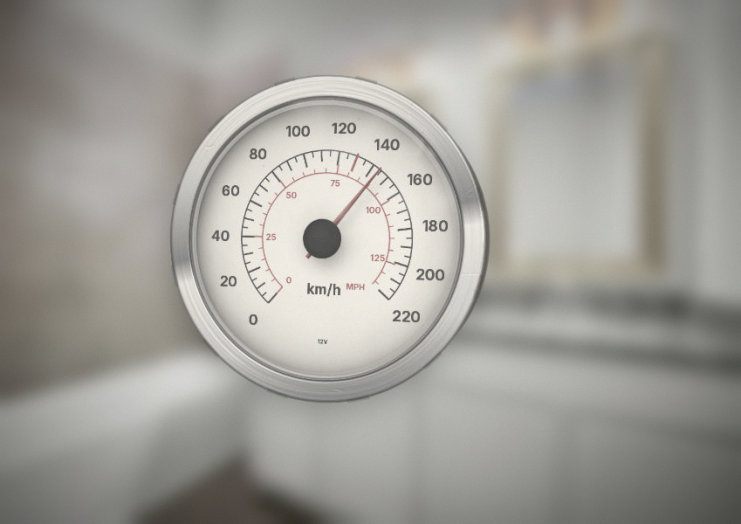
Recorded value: 145; km/h
